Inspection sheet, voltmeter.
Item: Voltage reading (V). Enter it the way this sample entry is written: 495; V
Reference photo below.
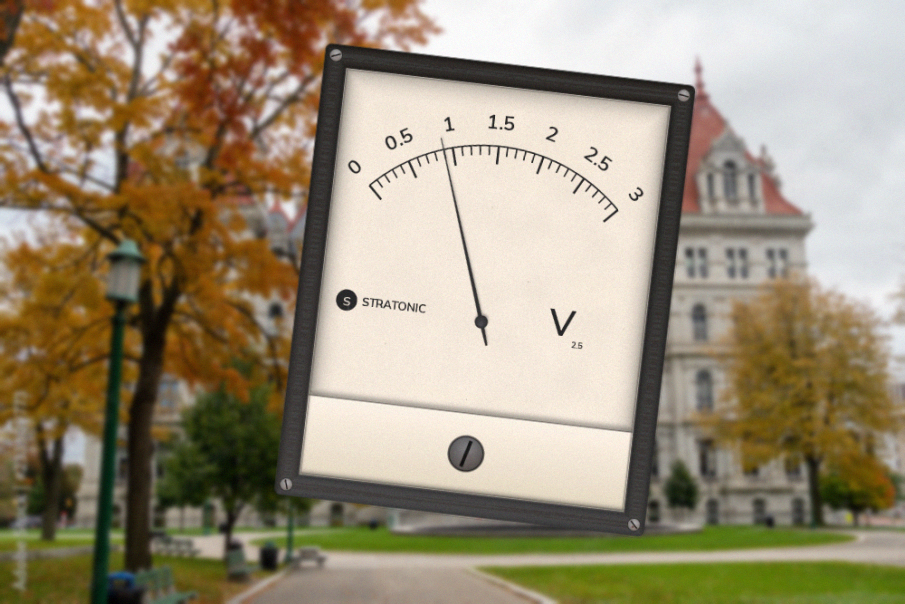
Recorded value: 0.9; V
